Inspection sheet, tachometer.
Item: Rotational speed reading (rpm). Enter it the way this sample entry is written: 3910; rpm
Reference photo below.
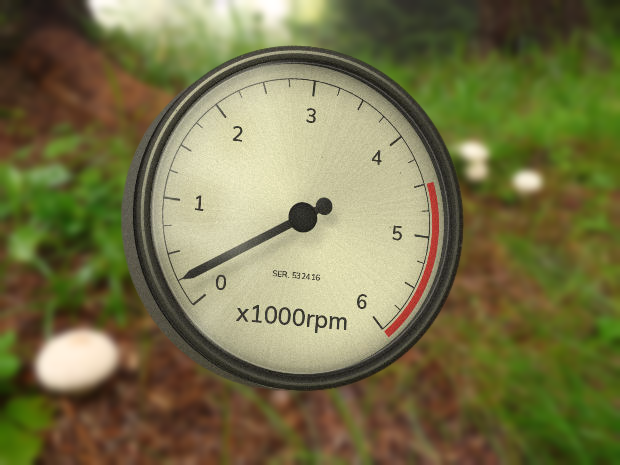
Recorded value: 250; rpm
